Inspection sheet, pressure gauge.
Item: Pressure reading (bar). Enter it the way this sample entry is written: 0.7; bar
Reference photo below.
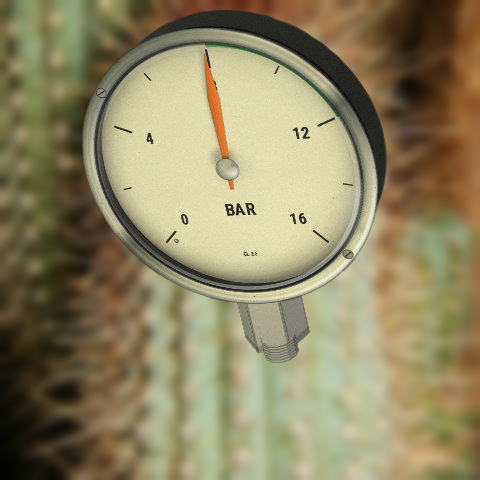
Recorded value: 8; bar
